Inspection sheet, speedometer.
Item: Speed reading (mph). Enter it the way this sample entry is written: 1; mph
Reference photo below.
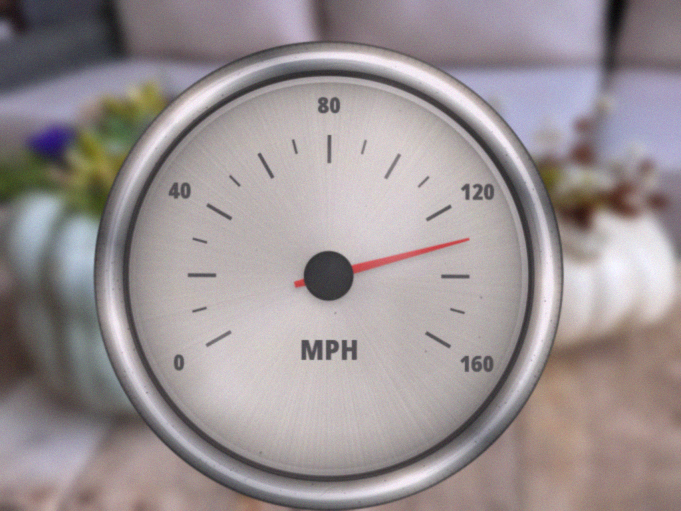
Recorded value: 130; mph
